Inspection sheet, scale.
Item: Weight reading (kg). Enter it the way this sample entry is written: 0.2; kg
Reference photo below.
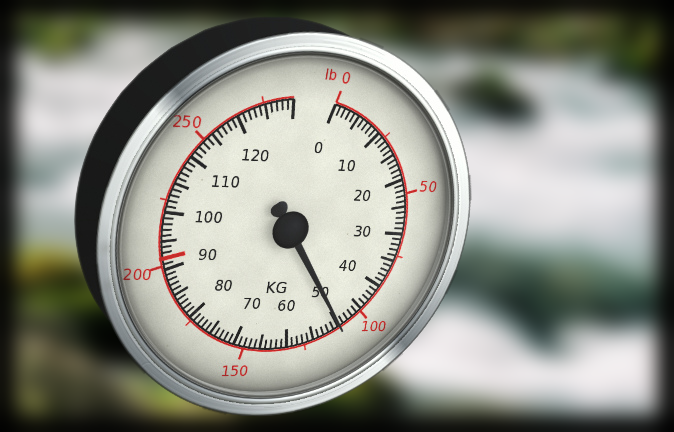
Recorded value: 50; kg
